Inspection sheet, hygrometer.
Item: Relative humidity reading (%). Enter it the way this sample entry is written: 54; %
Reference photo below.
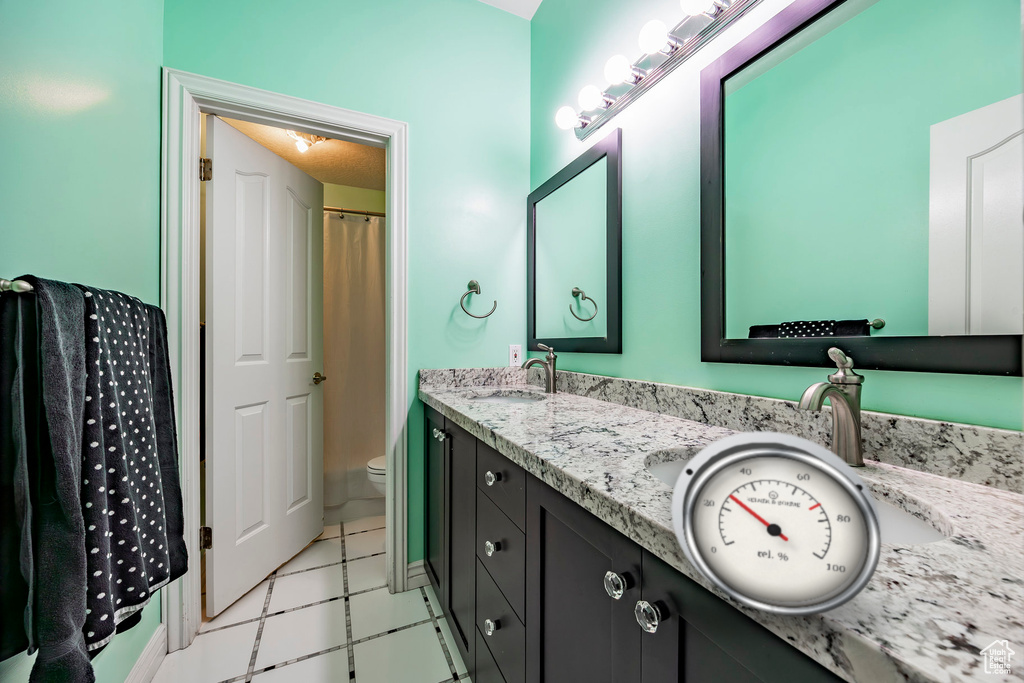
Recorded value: 28; %
